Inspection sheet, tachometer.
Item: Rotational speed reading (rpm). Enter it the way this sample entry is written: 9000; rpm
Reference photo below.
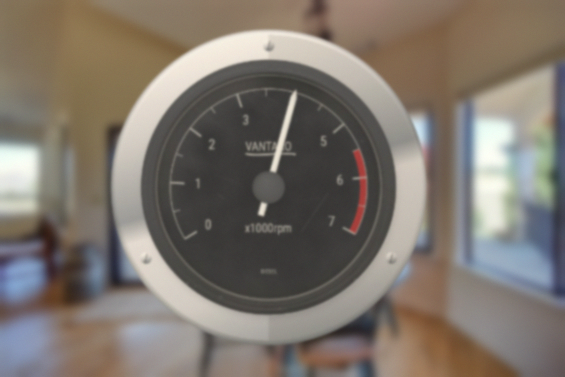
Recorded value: 4000; rpm
